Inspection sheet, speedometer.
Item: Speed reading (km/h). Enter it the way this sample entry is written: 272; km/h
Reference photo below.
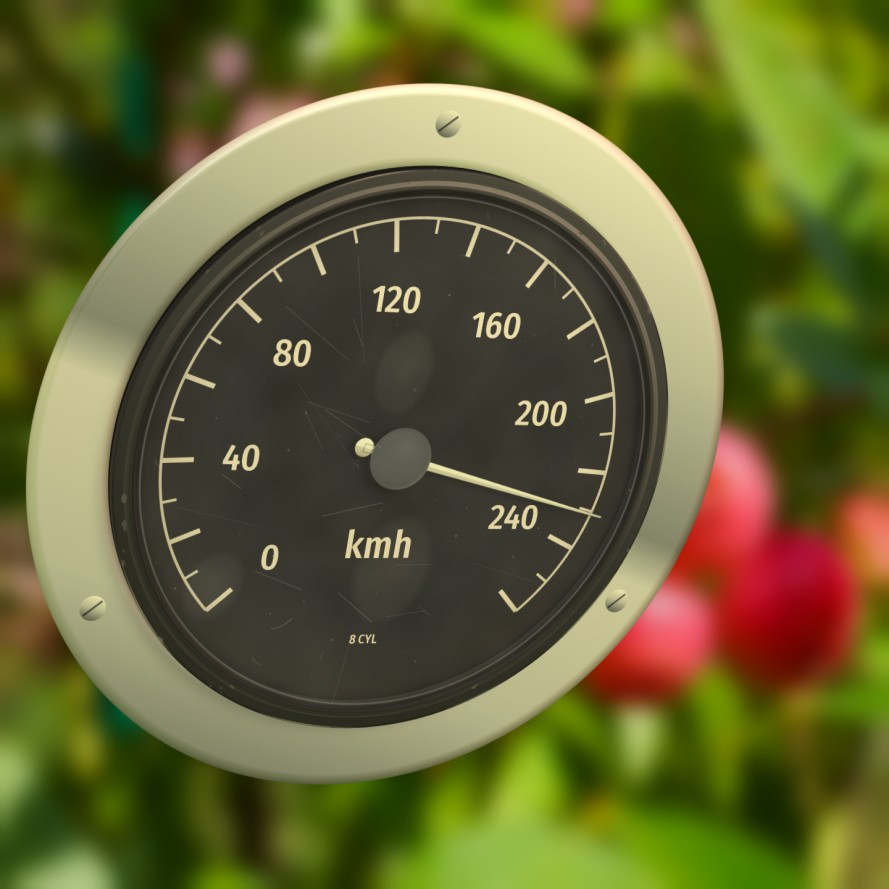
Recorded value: 230; km/h
